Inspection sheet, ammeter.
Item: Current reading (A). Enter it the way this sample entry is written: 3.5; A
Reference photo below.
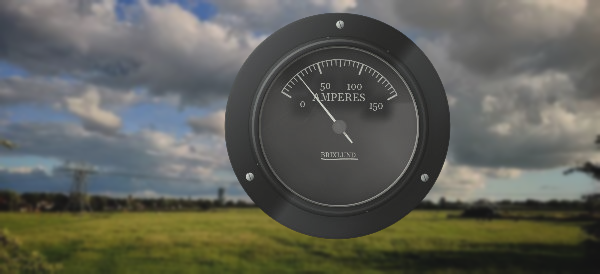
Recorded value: 25; A
